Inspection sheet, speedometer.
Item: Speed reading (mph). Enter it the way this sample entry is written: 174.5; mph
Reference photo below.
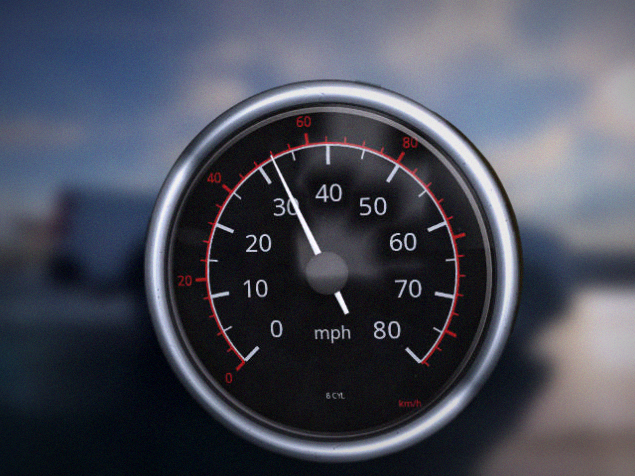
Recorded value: 32.5; mph
